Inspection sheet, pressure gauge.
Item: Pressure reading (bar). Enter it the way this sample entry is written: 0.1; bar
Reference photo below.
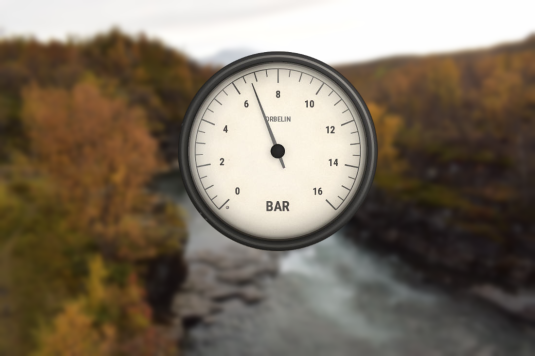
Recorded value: 6.75; bar
